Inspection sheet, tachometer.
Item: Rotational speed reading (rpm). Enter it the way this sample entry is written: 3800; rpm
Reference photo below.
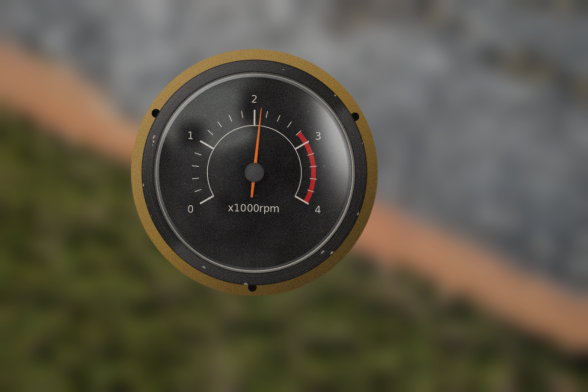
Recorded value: 2100; rpm
